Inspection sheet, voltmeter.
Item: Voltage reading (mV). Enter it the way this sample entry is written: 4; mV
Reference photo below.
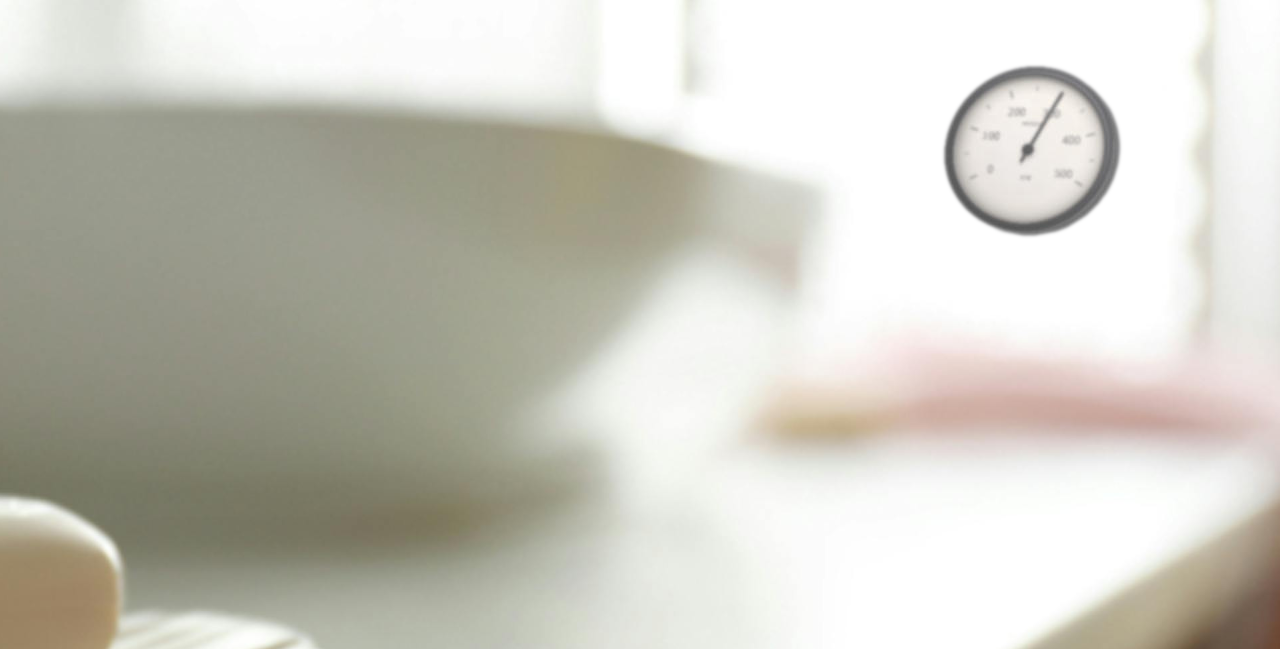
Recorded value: 300; mV
